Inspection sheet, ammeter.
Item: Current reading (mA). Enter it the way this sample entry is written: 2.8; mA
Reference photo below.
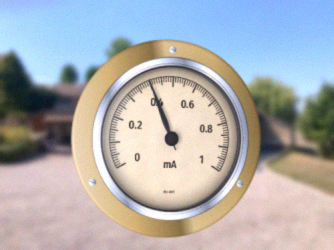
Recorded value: 0.4; mA
